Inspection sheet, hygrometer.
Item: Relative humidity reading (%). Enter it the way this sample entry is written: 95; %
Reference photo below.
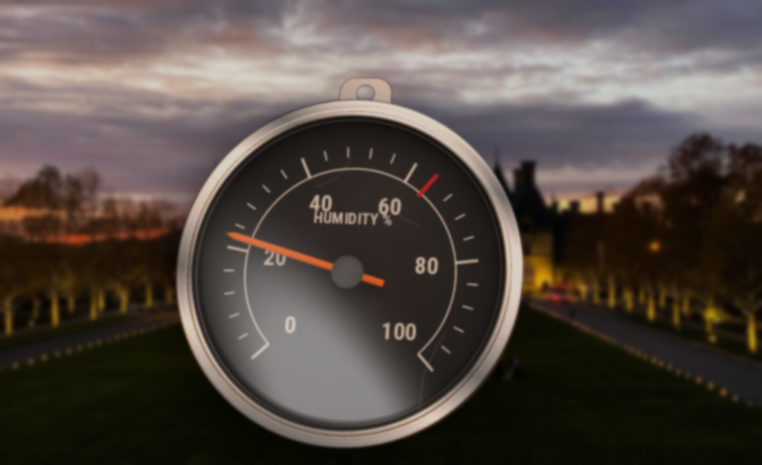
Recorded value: 22; %
